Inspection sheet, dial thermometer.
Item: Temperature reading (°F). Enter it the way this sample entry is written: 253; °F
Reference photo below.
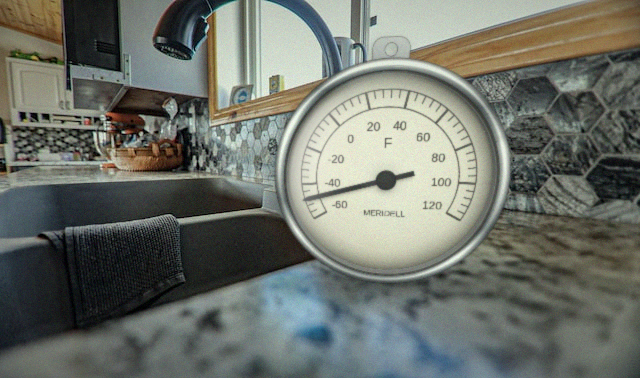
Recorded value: -48; °F
